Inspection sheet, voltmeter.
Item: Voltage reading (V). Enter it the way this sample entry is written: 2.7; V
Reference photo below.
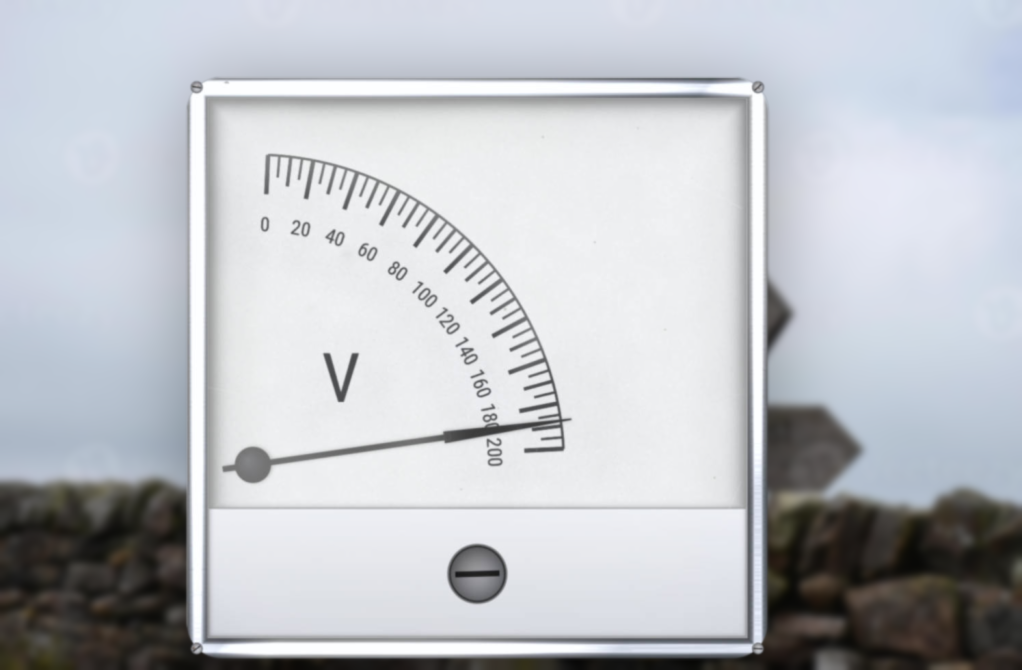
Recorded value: 187.5; V
